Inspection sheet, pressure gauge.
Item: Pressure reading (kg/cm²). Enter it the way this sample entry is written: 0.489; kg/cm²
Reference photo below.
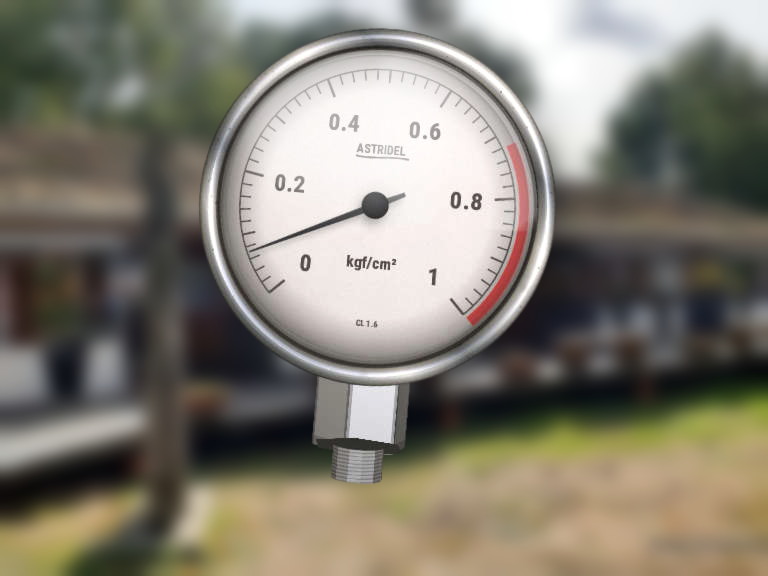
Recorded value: 0.07; kg/cm²
